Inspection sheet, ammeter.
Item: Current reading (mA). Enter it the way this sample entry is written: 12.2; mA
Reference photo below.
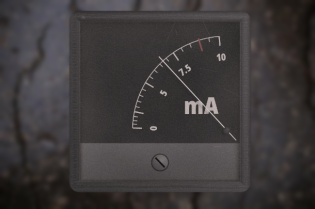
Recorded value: 6.75; mA
